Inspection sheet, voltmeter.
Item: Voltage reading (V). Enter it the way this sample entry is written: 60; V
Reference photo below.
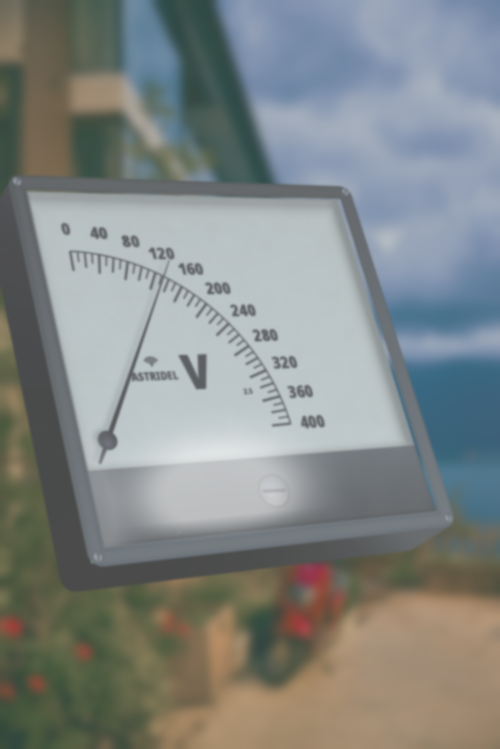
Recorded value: 130; V
